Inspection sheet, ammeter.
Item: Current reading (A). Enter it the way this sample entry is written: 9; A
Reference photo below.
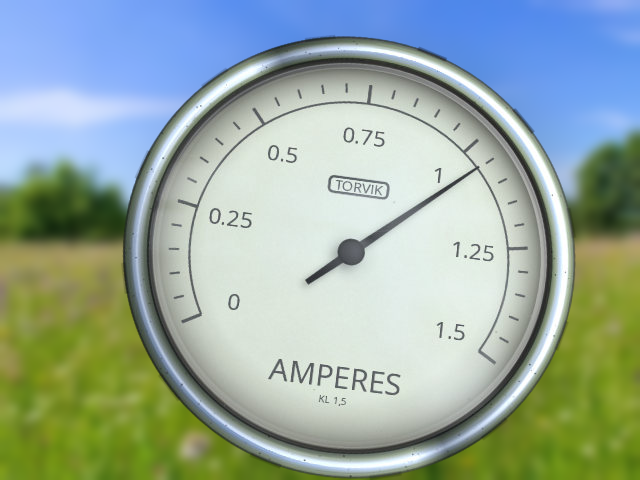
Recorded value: 1.05; A
